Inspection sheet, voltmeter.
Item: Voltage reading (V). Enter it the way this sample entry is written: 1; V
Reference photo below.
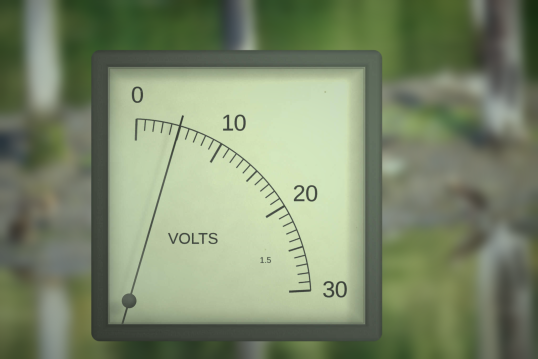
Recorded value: 5; V
